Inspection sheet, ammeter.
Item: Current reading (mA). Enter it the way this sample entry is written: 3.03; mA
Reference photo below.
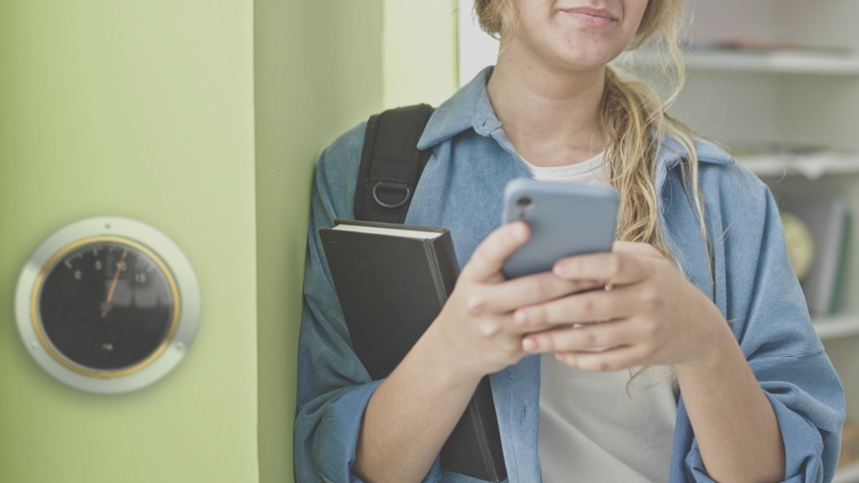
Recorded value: 10; mA
